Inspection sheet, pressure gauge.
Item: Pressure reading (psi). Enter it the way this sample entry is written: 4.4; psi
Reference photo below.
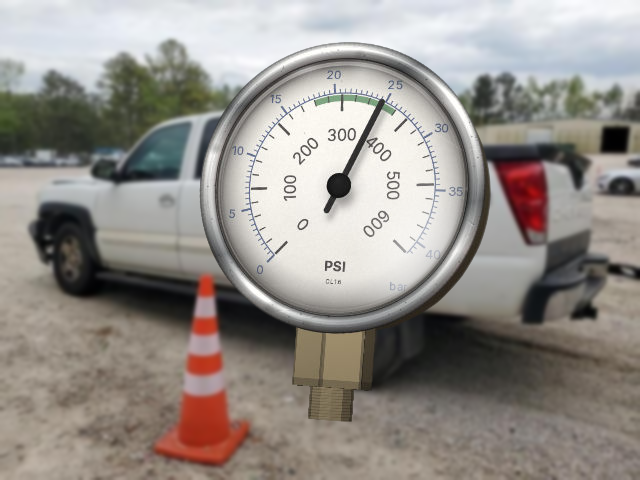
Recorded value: 360; psi
